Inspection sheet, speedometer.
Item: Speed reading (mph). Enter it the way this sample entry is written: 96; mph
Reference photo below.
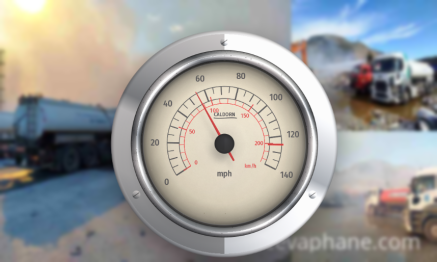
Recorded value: 55; mph
